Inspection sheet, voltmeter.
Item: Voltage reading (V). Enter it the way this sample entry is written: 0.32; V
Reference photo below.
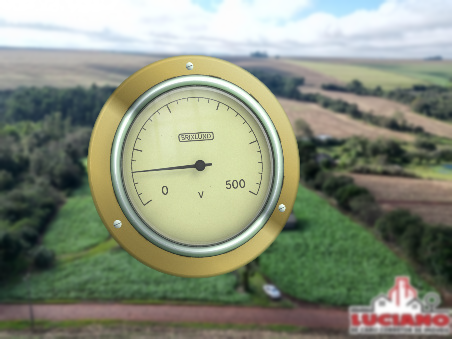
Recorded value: 60; V
